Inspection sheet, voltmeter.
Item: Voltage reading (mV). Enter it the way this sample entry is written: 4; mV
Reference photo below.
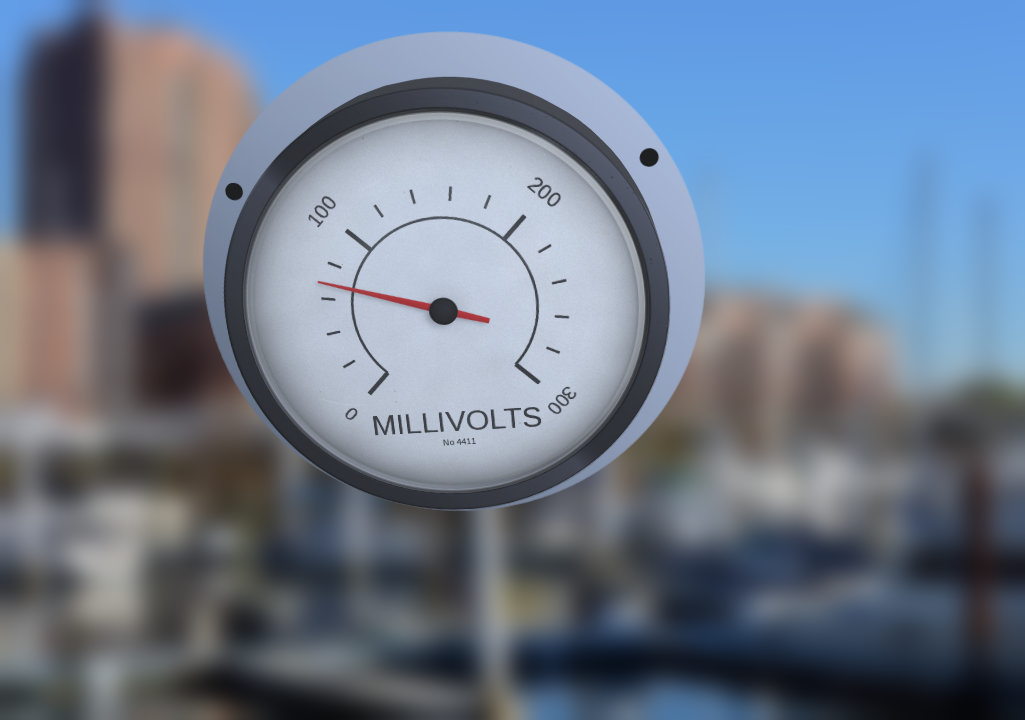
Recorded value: 70; mV
